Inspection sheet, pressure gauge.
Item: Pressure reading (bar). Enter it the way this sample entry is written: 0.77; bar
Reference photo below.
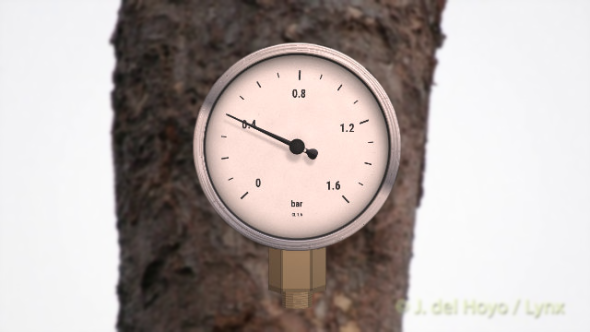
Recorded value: 0.4; bar
